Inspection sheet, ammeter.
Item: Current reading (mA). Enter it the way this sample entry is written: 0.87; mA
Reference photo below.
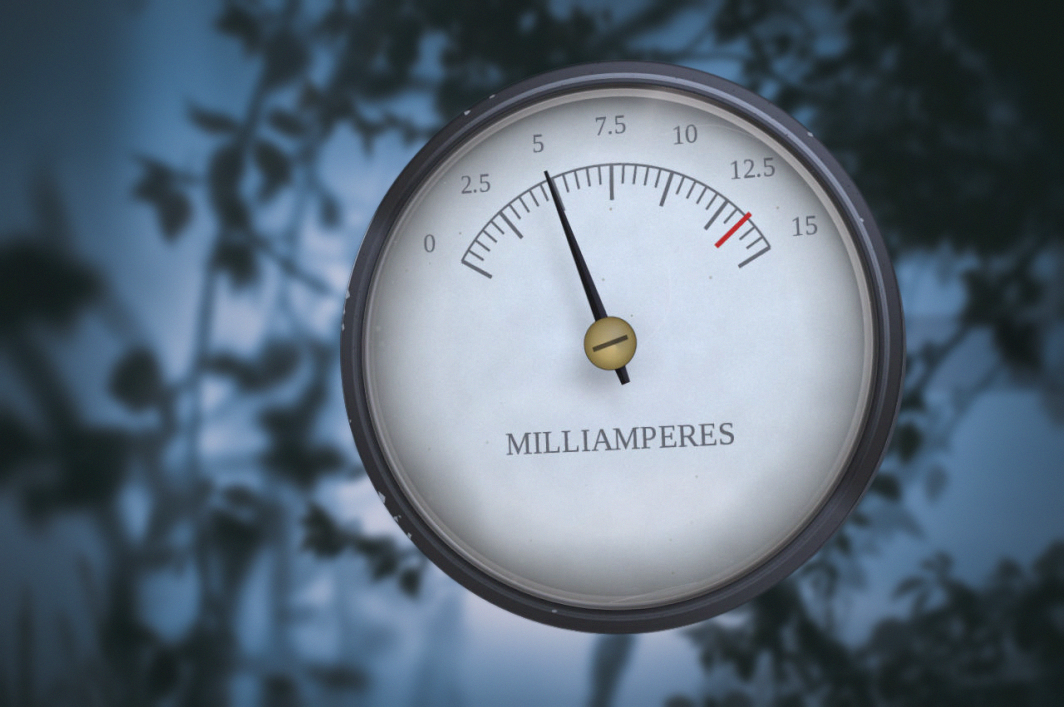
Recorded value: 5; mA
